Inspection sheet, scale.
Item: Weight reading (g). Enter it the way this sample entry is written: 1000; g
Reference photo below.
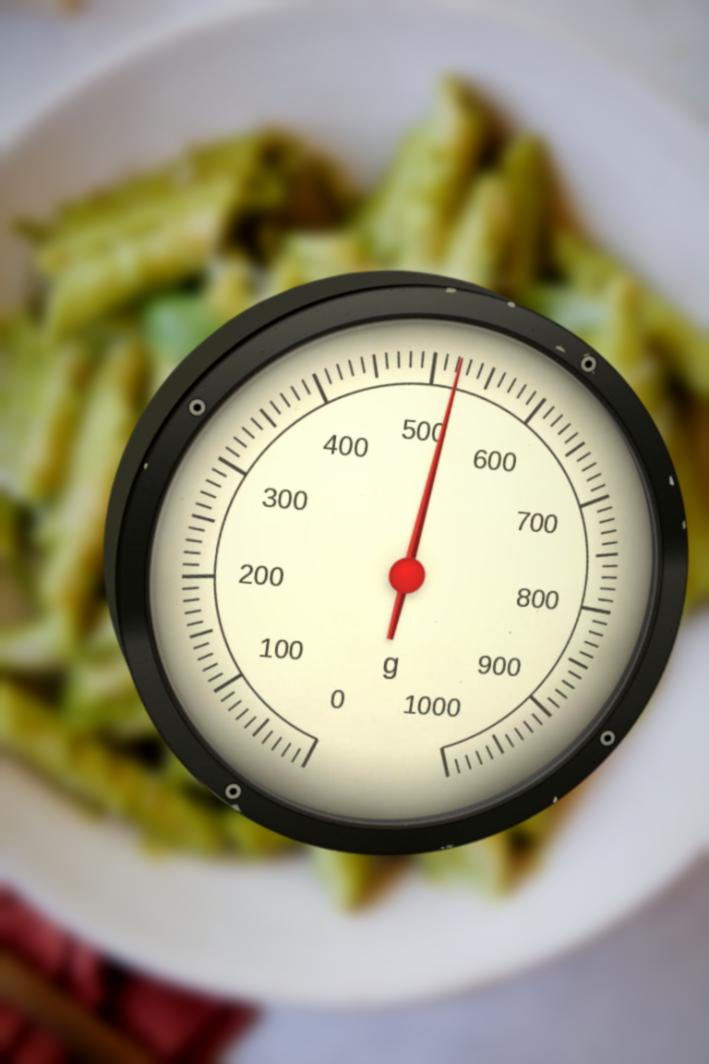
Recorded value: 520; g
